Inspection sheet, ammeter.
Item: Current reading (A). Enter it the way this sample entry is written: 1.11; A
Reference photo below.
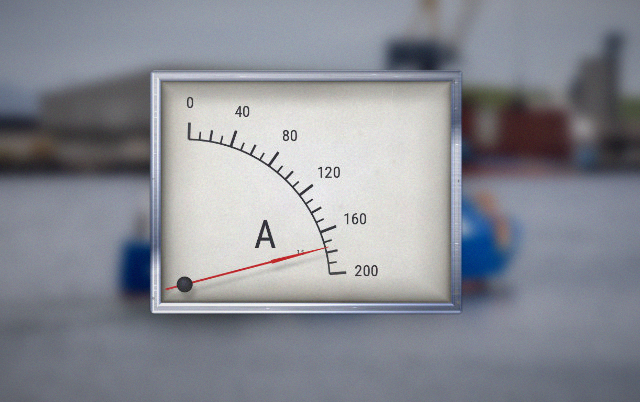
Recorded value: 175; A
